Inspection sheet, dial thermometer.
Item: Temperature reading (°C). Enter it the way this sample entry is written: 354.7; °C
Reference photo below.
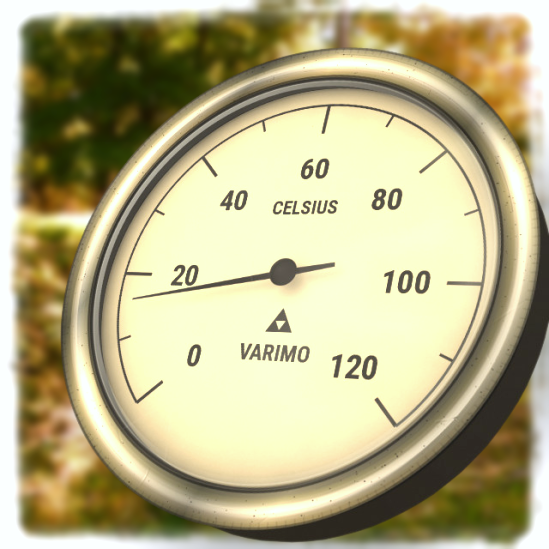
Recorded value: 15; °C
